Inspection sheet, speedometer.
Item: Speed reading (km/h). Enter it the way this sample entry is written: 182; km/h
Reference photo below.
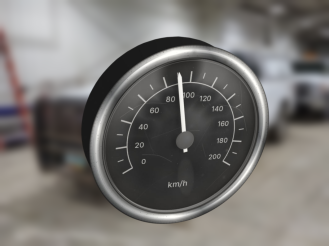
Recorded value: 90; km/h
